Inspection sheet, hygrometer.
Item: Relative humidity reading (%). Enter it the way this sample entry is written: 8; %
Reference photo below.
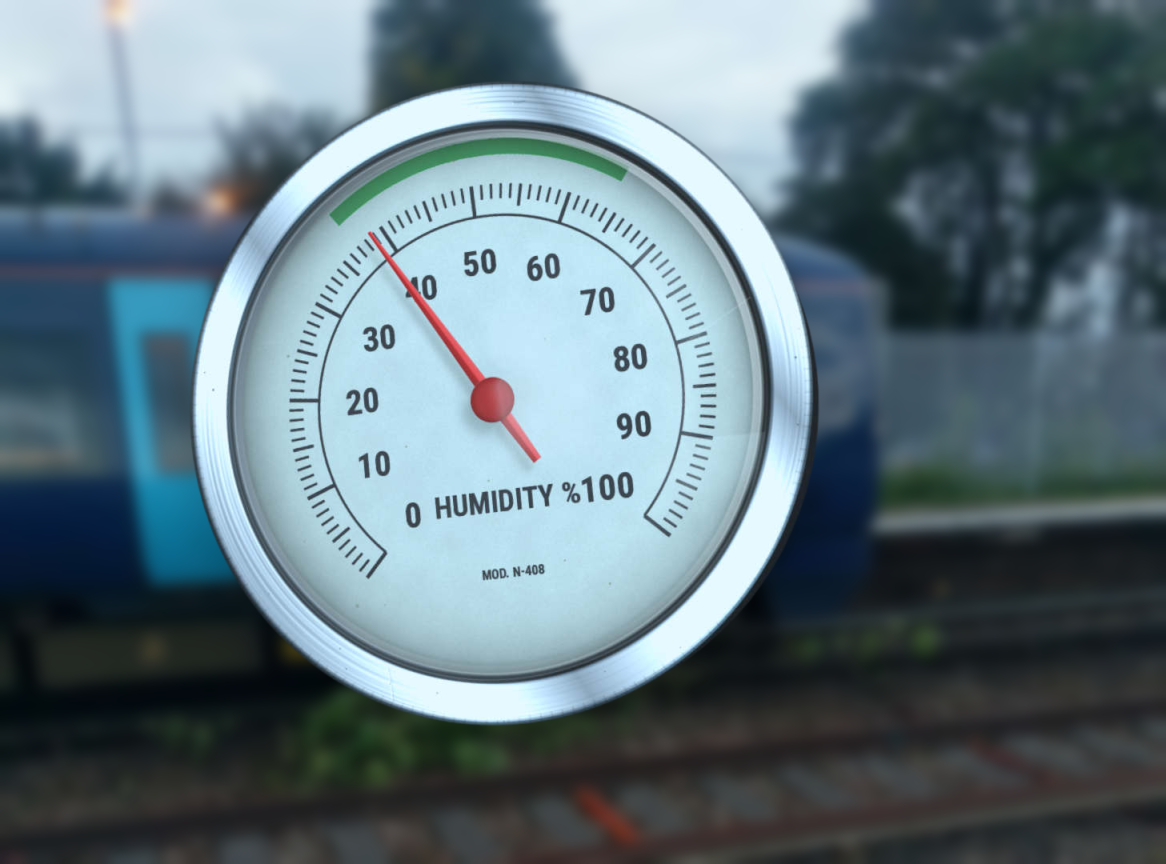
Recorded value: 39; %
